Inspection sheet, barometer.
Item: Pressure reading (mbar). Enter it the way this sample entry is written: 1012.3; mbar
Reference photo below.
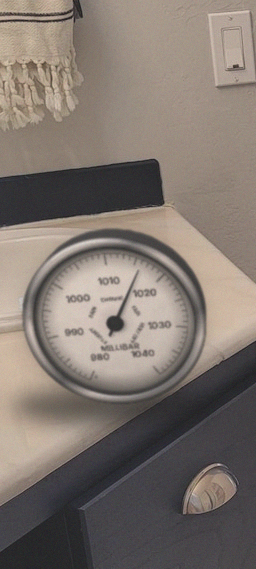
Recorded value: 1016; mbar
